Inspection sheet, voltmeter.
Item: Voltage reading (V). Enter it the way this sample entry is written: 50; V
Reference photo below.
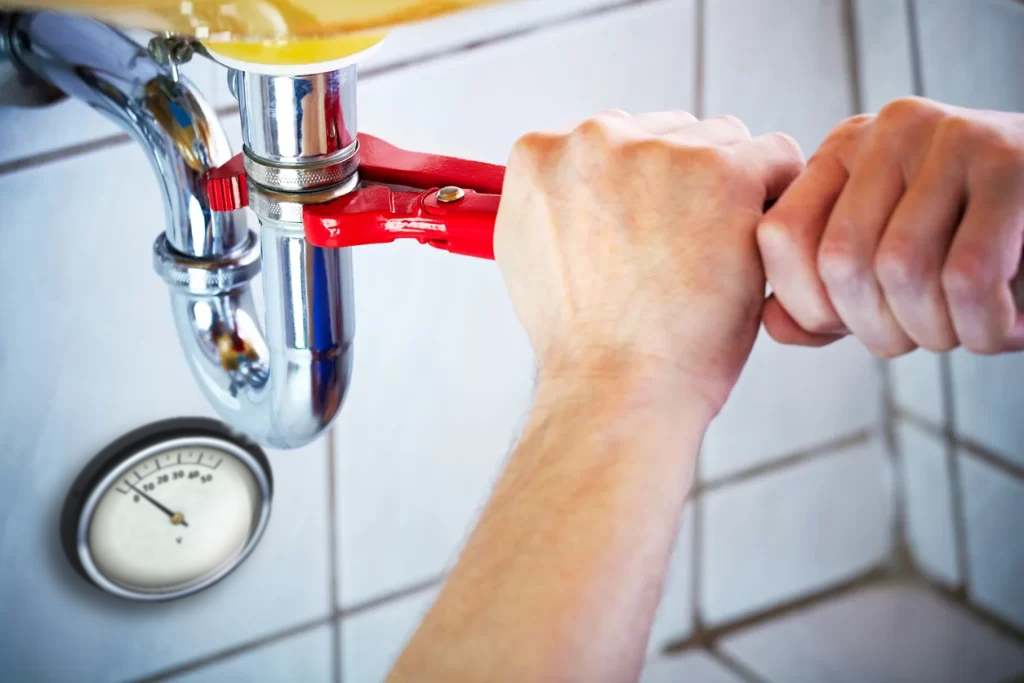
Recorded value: 5; V
